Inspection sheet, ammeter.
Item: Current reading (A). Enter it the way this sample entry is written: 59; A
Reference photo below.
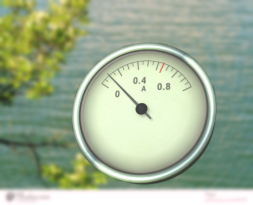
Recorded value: 0.1; A
